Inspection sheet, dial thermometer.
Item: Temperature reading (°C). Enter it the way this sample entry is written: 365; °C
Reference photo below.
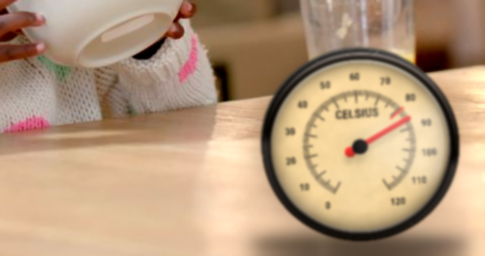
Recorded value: 85; °C
